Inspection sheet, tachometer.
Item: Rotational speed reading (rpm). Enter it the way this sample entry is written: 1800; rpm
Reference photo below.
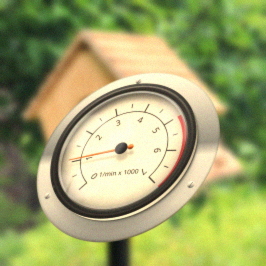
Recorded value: 1000; rpm
